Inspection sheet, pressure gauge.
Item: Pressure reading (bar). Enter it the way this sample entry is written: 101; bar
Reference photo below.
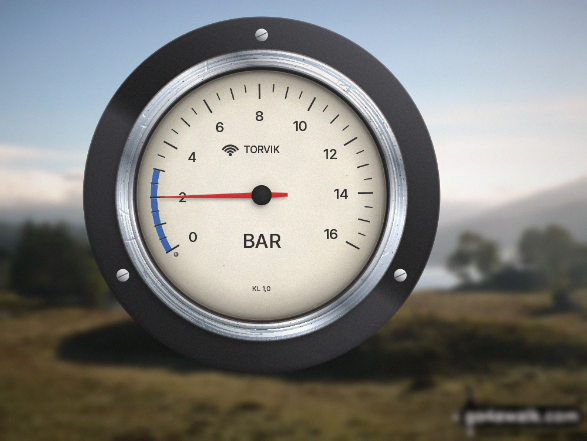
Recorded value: 2; bar
